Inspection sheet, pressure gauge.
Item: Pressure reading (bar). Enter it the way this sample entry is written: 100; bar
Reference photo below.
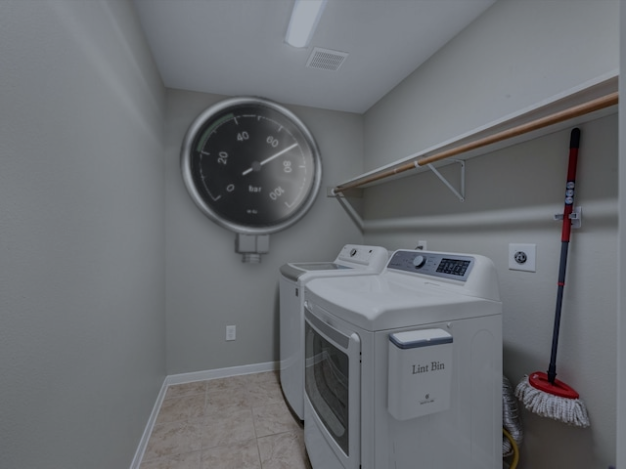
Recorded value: 70; bar
